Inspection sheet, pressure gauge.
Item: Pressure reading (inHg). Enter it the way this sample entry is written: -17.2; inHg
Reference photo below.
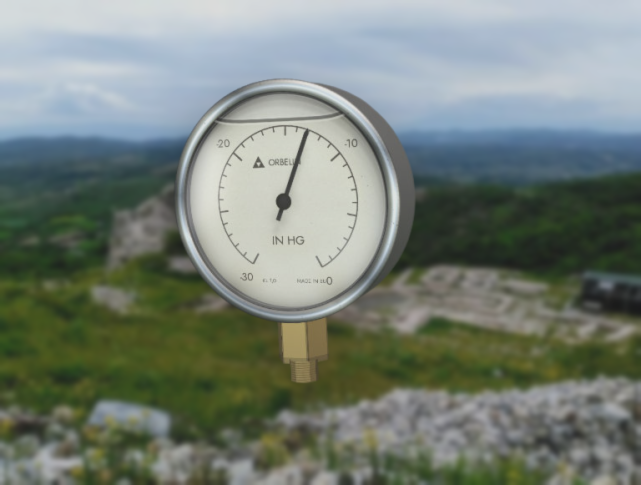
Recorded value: -13; inHg
